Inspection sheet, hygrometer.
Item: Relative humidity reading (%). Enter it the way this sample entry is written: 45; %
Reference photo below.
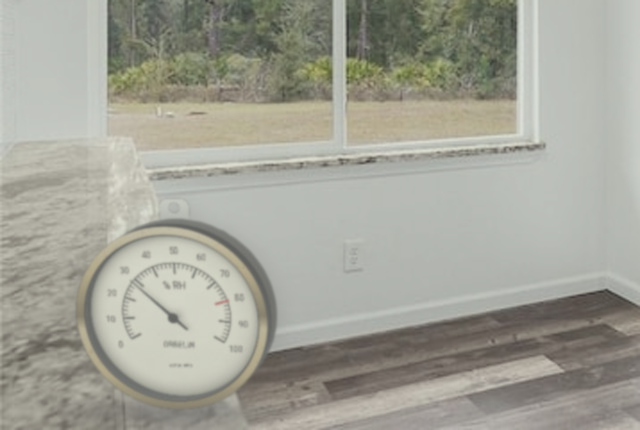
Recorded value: 30; %
